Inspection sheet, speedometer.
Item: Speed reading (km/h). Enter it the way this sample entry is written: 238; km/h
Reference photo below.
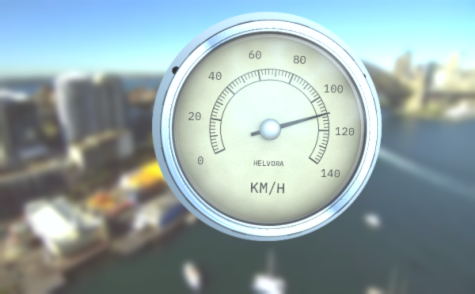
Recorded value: 110; km/h
